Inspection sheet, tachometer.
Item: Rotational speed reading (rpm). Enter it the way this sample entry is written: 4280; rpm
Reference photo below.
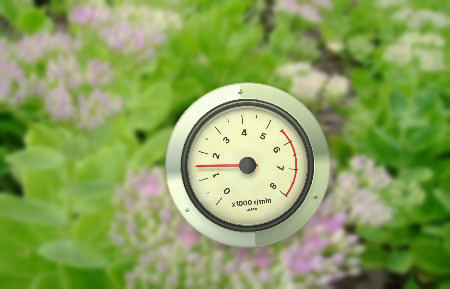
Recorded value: 1500; rpm
